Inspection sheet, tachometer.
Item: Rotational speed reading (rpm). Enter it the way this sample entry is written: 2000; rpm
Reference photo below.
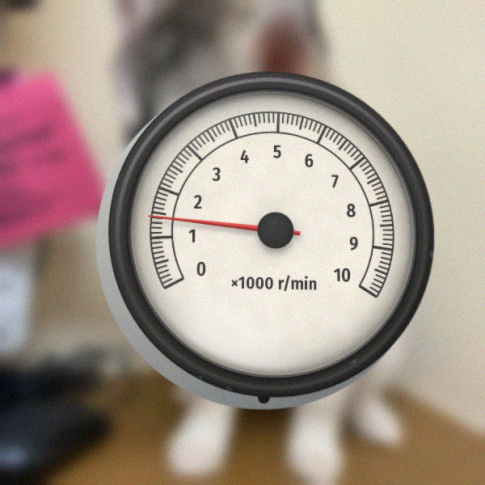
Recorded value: 1400; rpm
